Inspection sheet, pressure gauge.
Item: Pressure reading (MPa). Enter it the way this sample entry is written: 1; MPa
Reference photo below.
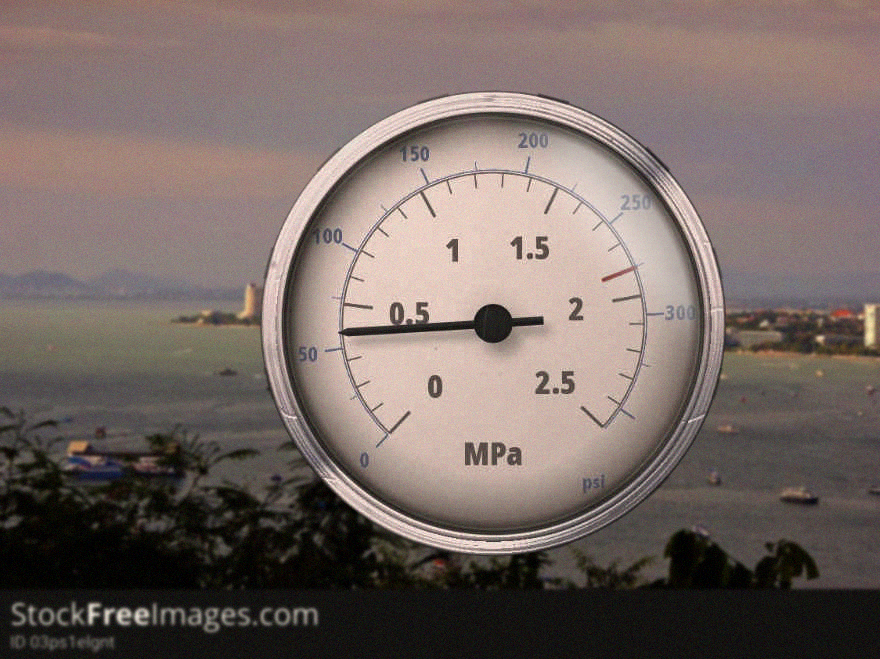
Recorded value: 0.4; MPa
